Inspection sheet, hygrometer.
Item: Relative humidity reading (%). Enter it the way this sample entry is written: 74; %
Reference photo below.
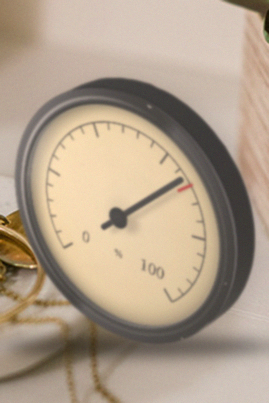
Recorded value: 66; %
